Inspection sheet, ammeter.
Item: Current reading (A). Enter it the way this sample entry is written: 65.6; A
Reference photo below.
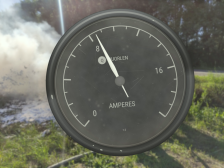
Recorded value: 8.5; A
